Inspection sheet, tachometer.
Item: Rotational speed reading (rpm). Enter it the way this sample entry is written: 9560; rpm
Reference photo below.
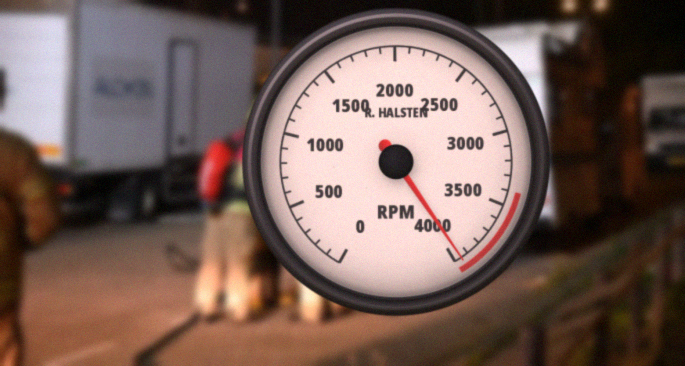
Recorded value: 3950; rpm
